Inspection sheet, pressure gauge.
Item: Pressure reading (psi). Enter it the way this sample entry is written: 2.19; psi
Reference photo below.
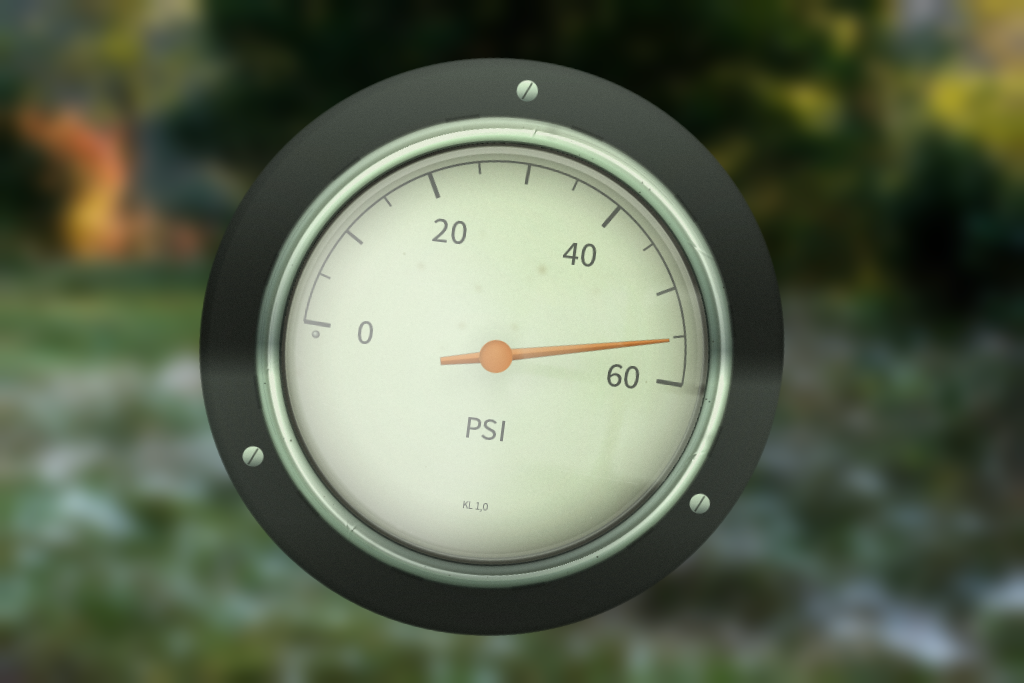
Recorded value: 55; psi
